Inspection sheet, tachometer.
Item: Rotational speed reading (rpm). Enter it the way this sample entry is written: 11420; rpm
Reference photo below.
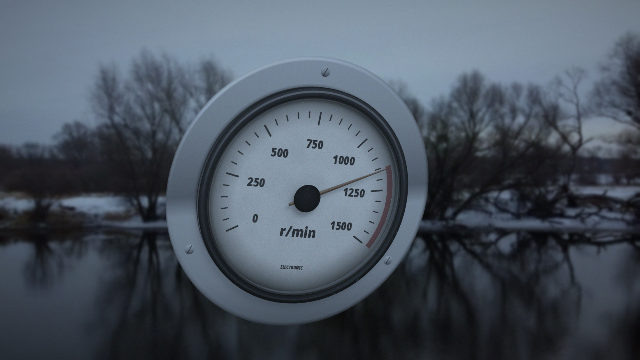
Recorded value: 1150; rpm
